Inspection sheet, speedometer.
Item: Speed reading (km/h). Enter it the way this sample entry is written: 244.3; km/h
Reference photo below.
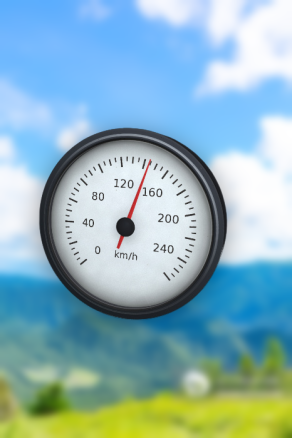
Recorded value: 145; km/h
